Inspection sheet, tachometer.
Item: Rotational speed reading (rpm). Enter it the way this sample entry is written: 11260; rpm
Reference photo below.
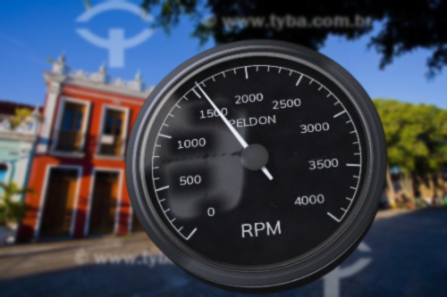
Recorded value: 1550; rpm
